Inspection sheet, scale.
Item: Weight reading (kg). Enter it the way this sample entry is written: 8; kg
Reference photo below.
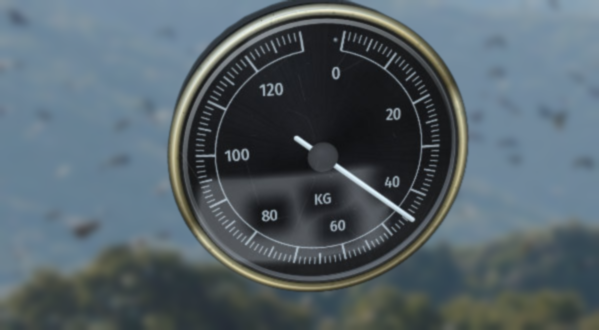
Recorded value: 45; kg
